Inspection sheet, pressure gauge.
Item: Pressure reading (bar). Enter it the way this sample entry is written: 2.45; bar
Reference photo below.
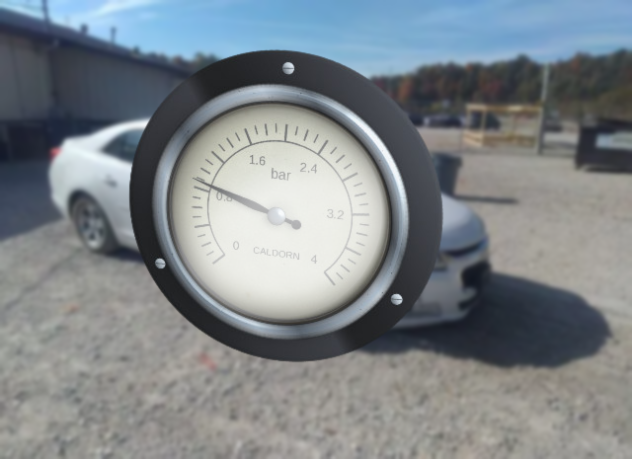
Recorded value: 0.9; bar
